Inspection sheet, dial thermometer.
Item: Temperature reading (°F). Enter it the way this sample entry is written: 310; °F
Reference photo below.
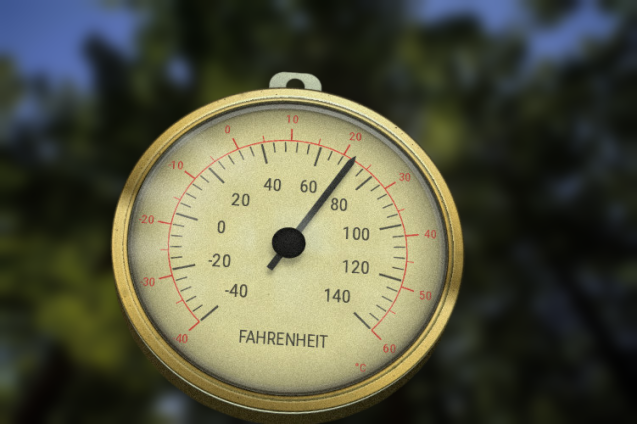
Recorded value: 72; °F
